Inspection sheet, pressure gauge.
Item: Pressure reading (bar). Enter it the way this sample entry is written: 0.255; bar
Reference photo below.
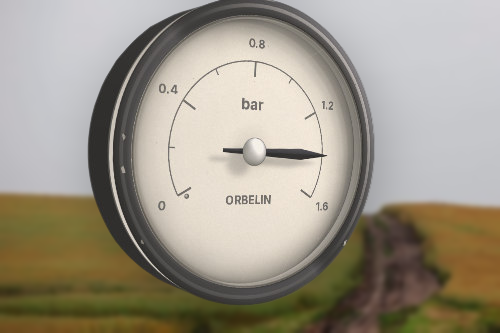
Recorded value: 1.4; bar
